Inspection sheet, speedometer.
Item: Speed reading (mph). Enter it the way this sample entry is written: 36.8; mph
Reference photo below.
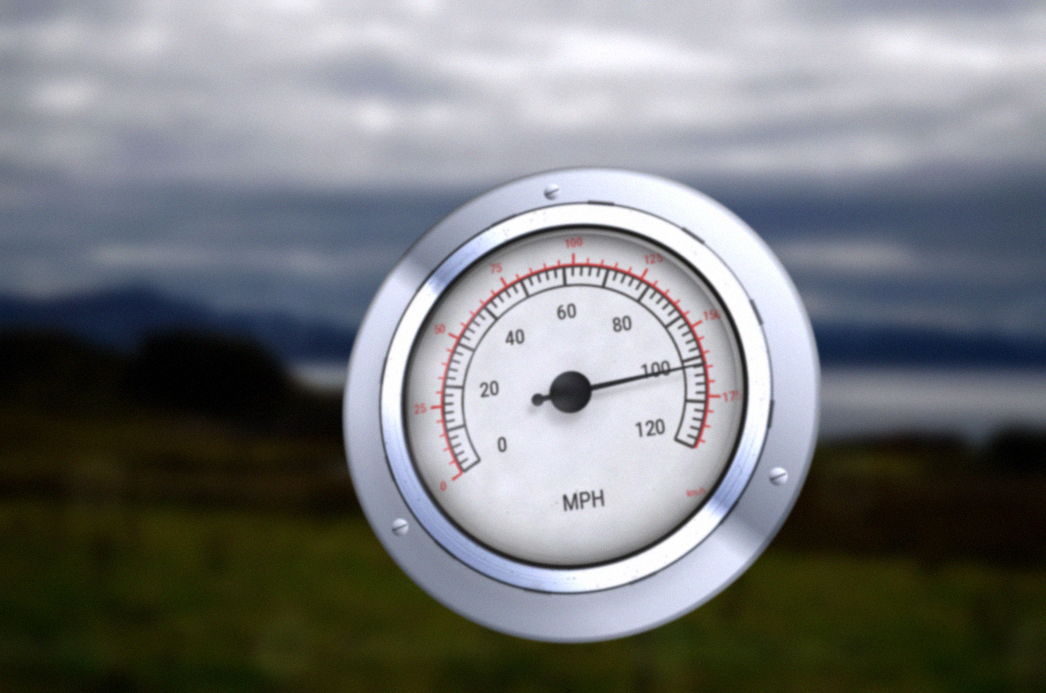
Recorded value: 102; mph
